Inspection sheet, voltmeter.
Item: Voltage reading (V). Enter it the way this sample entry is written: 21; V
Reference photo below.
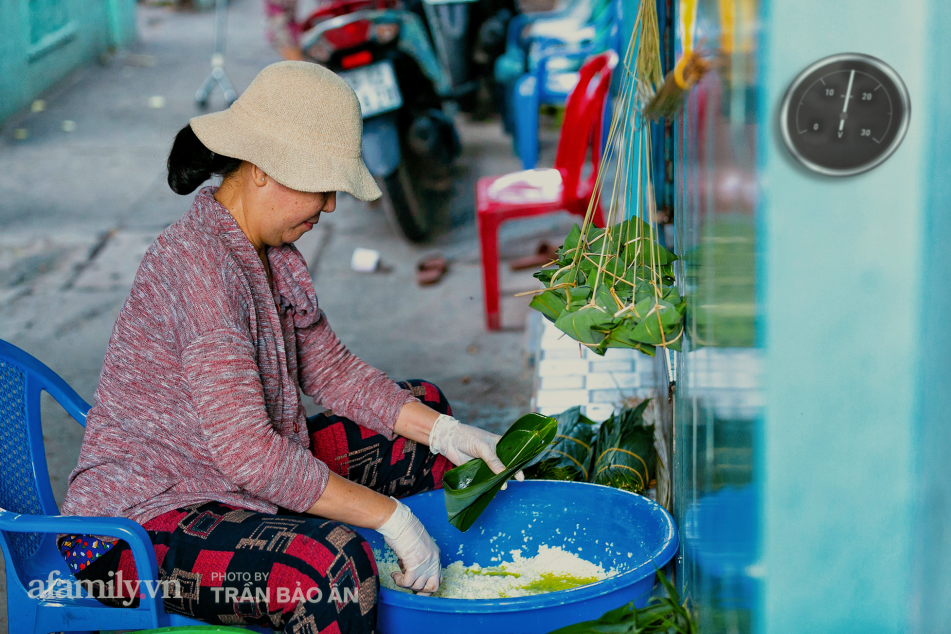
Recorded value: 15; V
